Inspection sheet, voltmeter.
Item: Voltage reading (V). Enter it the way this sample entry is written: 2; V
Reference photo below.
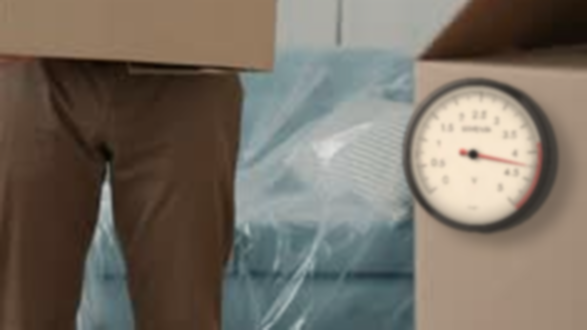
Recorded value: 4.25; V
